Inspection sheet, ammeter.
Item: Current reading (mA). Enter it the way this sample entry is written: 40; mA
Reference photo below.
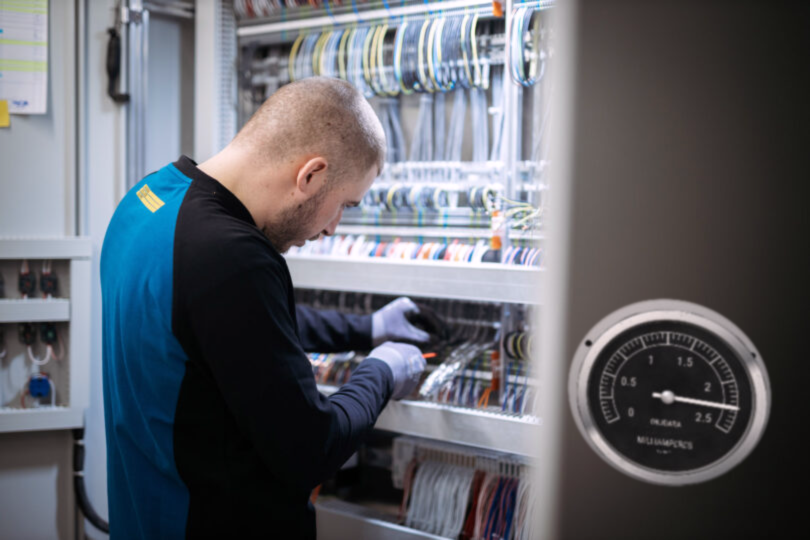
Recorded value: 2.25; mA
